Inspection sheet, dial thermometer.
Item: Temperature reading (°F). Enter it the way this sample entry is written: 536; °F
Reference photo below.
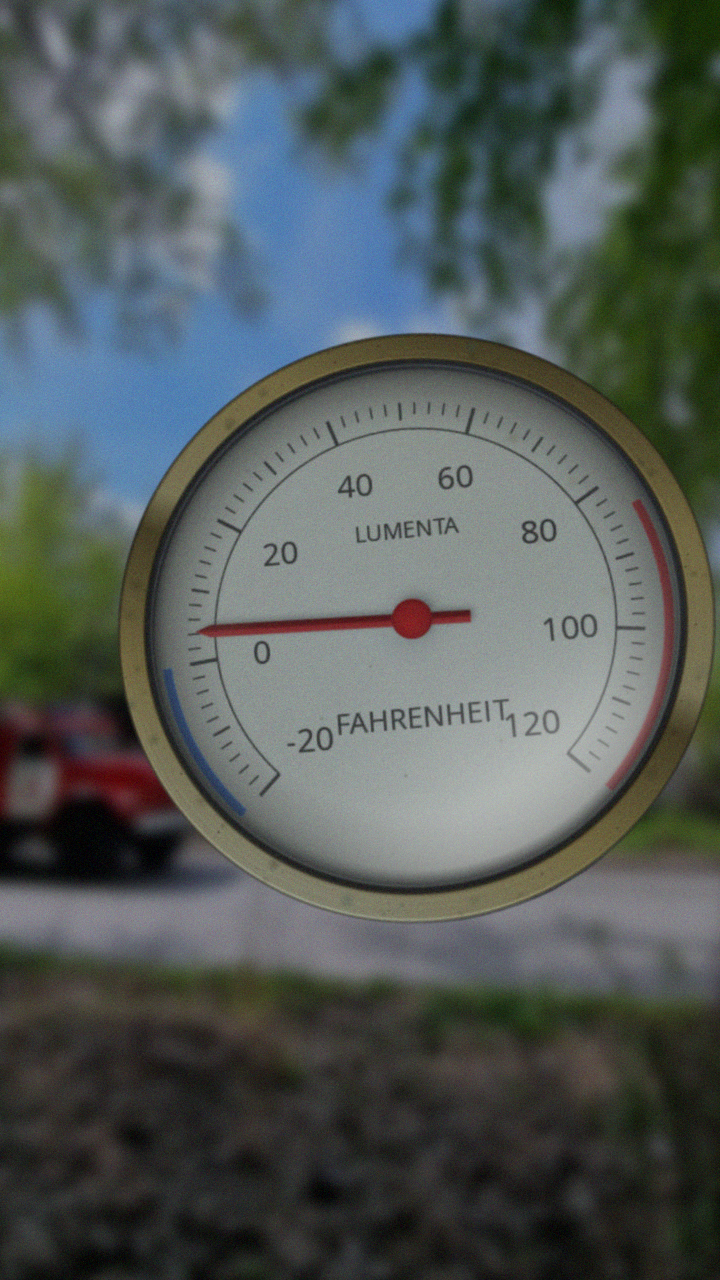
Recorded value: 4; °F
